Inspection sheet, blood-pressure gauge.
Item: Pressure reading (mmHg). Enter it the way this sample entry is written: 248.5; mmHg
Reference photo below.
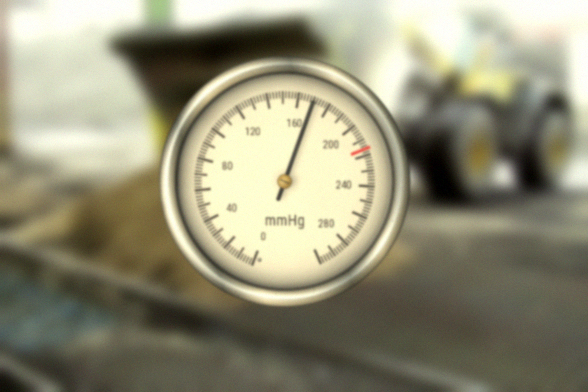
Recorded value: 170; mmHg
